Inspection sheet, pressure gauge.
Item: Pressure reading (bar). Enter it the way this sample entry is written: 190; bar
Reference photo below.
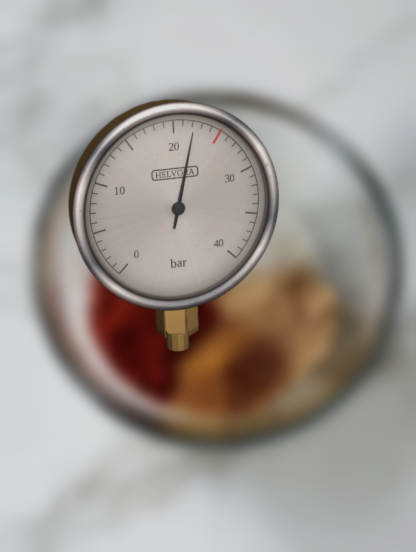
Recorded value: 22; bar
